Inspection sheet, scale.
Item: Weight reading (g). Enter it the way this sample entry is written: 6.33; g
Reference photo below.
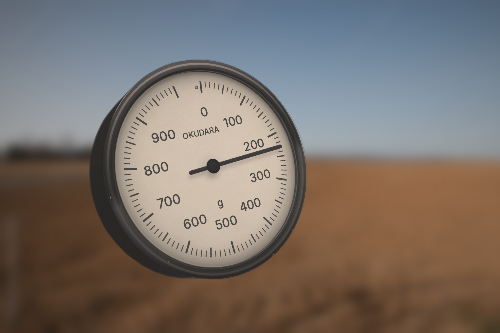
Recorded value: 230; g
